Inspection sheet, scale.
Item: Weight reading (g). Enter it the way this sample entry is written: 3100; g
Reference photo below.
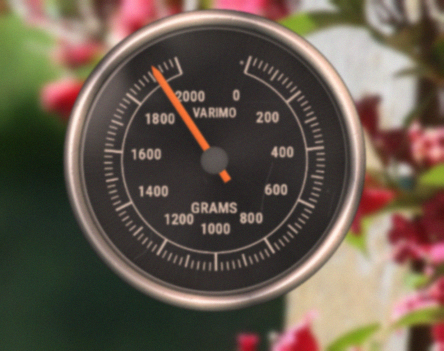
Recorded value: 1920; g
